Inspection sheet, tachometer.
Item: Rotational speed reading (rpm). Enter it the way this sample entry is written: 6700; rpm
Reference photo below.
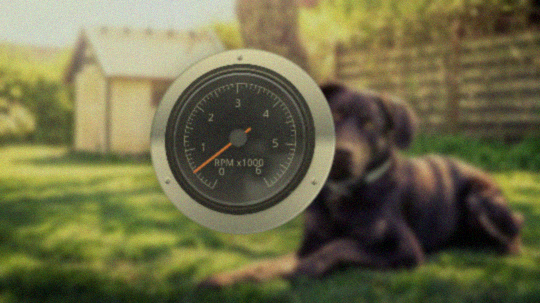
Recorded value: 500; rpm
